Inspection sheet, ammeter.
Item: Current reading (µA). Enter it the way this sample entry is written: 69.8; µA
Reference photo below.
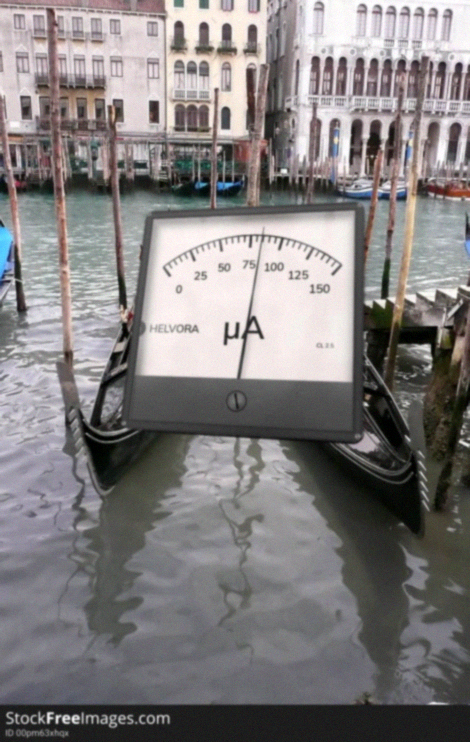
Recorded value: 85; µA
